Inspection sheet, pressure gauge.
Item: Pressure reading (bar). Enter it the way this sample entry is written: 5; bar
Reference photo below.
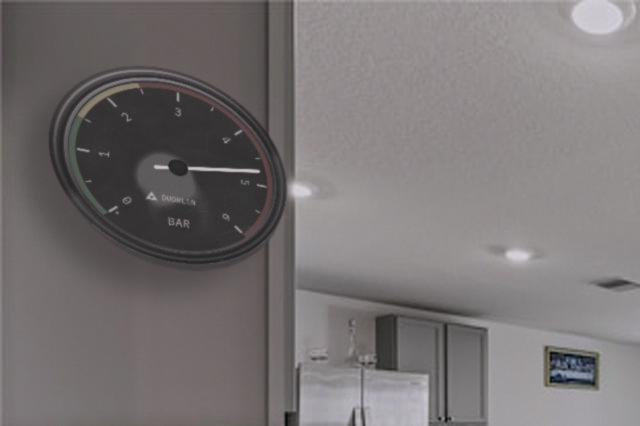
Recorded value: 4.75; bar
